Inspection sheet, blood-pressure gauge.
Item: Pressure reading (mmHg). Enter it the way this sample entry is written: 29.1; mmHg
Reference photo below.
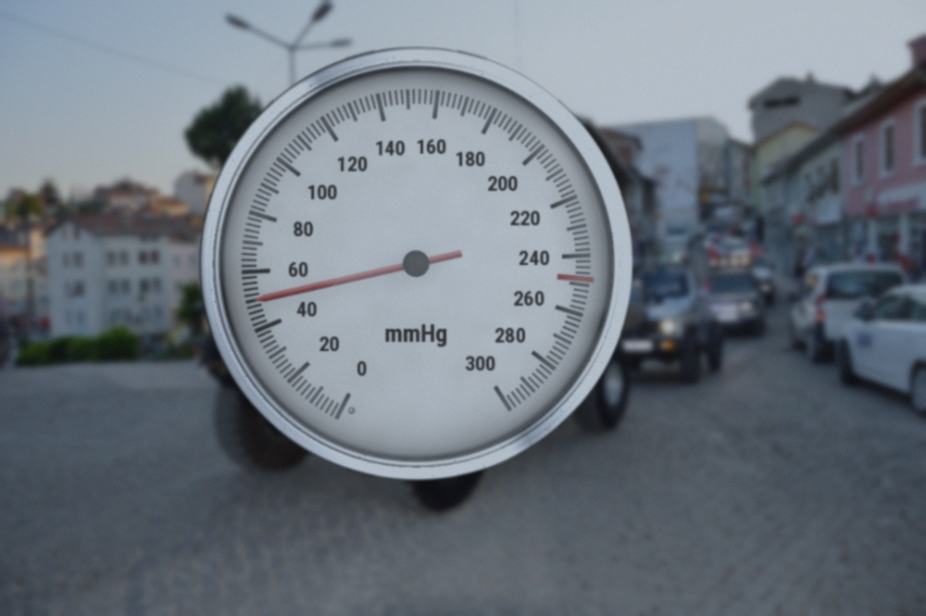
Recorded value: 50; mmHg
